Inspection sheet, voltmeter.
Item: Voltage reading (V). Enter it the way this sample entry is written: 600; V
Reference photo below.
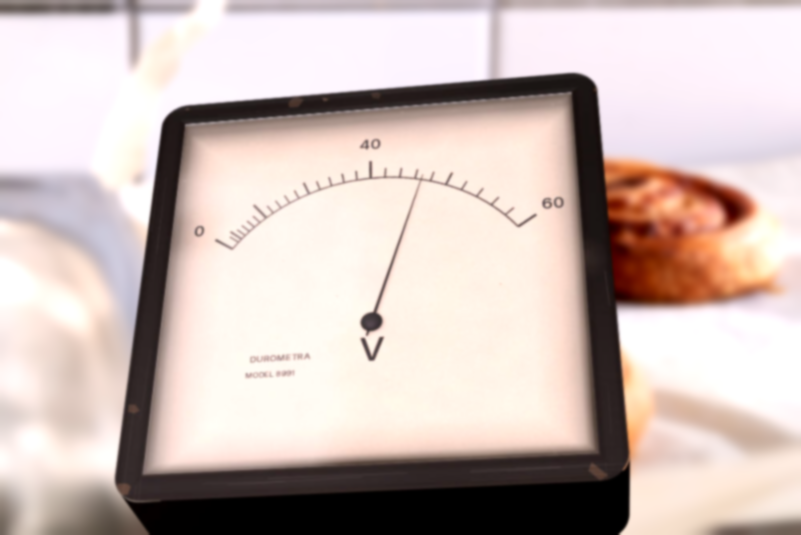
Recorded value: 47; V
